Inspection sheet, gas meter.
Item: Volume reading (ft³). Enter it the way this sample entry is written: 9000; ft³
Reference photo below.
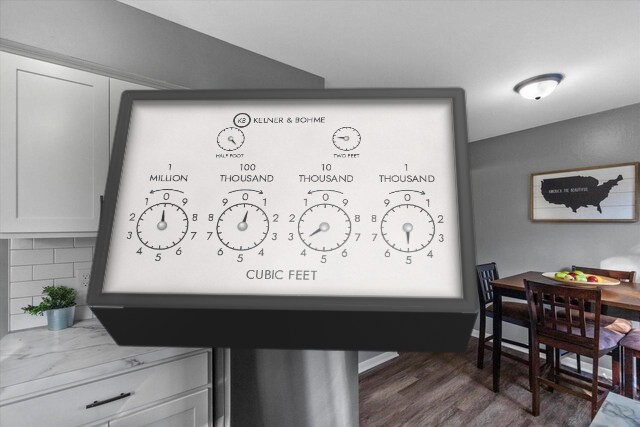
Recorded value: 3500; ft³
